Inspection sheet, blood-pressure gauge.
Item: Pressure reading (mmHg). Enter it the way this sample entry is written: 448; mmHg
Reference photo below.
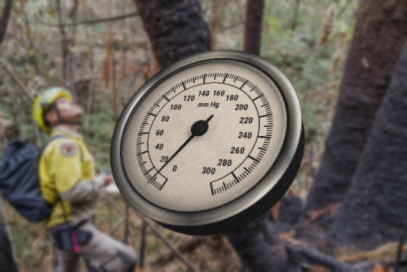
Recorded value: 10; mmHg
